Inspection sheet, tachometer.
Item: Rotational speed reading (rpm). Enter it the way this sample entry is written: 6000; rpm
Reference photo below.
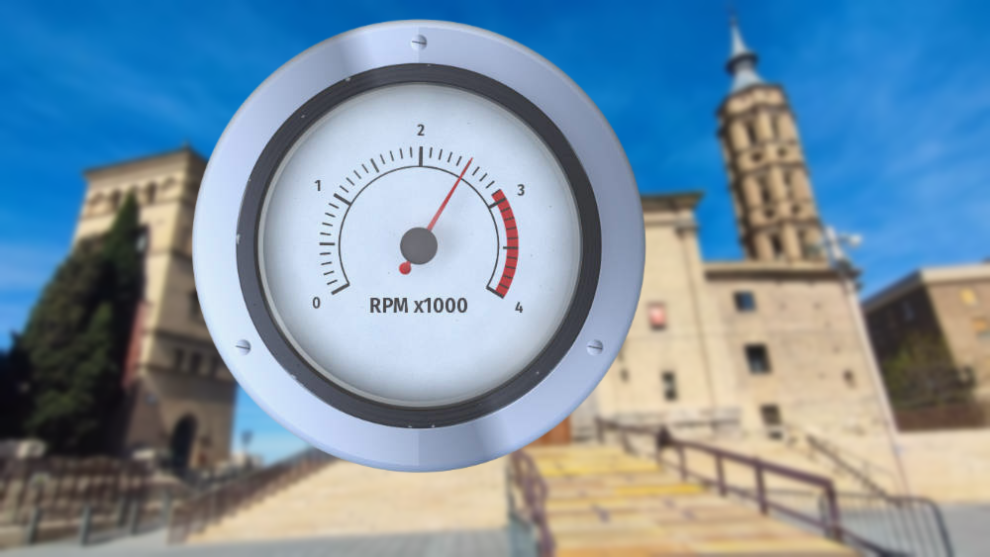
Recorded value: 2500; rpm
